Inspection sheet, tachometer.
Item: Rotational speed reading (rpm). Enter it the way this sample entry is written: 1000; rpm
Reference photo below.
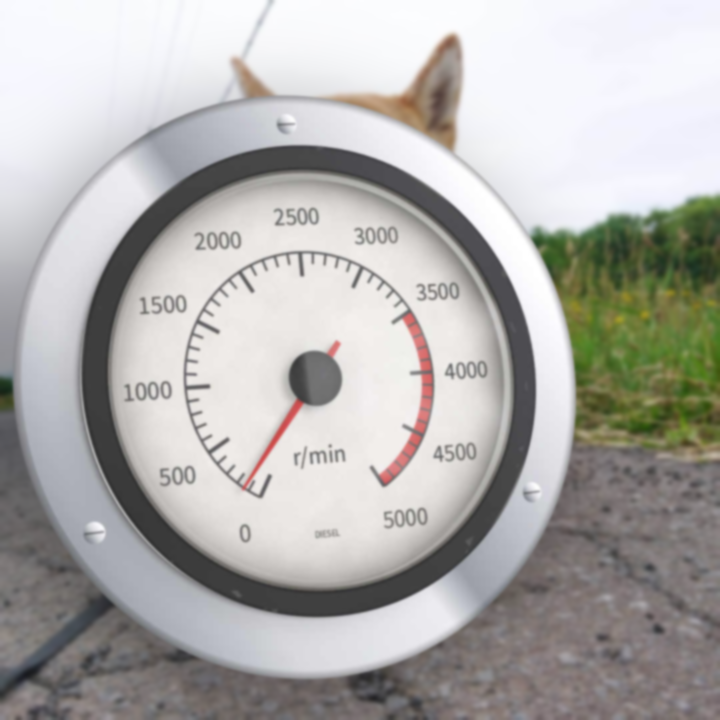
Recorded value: 150; rpm
